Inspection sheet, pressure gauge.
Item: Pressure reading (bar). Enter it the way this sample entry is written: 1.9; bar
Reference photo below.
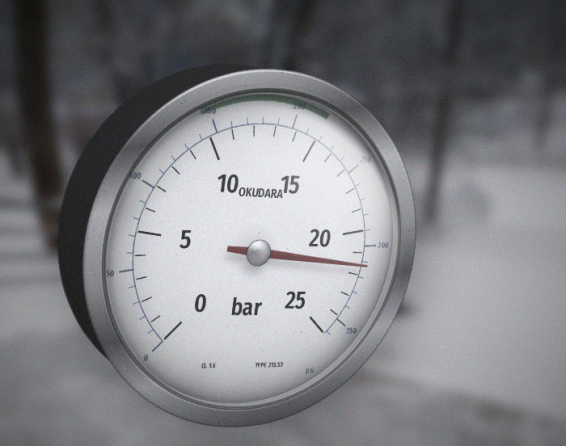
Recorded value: 21.5; bar
